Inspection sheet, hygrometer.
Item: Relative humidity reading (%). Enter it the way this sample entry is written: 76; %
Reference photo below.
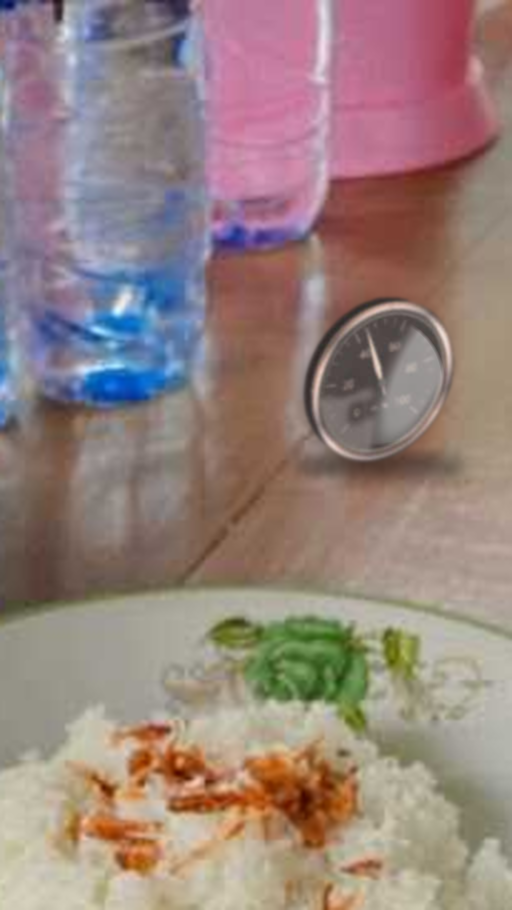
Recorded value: 44; %
